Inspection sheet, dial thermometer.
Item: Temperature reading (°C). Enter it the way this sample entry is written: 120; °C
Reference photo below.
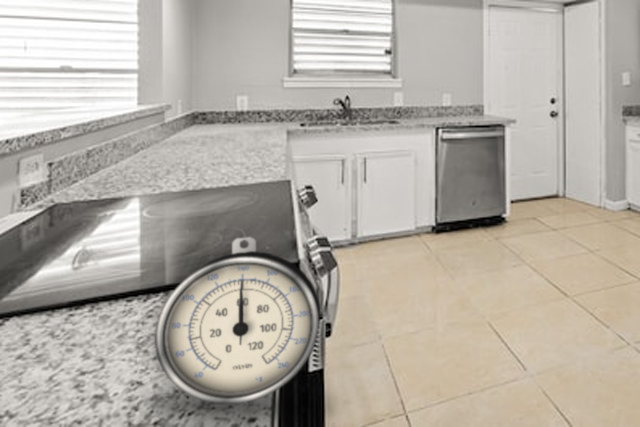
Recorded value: 60; °C
